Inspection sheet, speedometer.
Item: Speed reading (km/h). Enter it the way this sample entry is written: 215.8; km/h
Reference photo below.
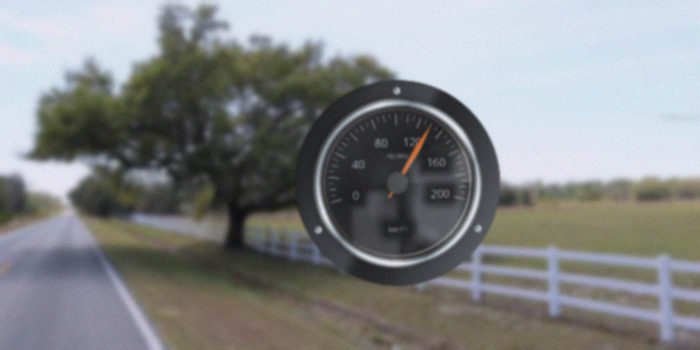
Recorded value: 130; km/h
